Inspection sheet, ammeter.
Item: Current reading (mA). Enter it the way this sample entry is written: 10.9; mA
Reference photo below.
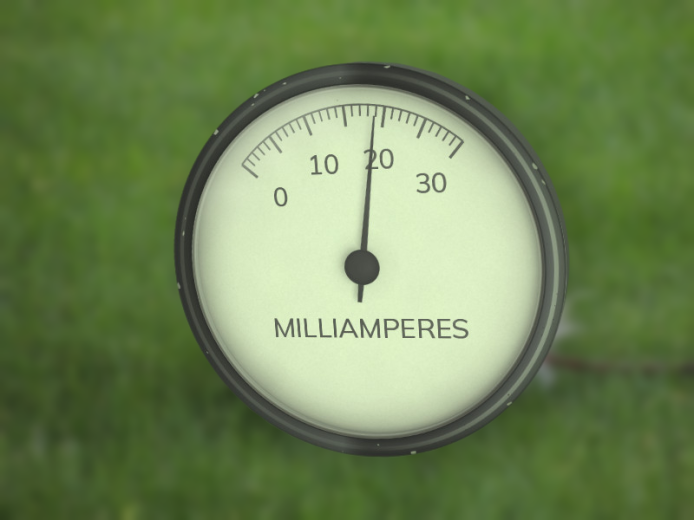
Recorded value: 19; mA
